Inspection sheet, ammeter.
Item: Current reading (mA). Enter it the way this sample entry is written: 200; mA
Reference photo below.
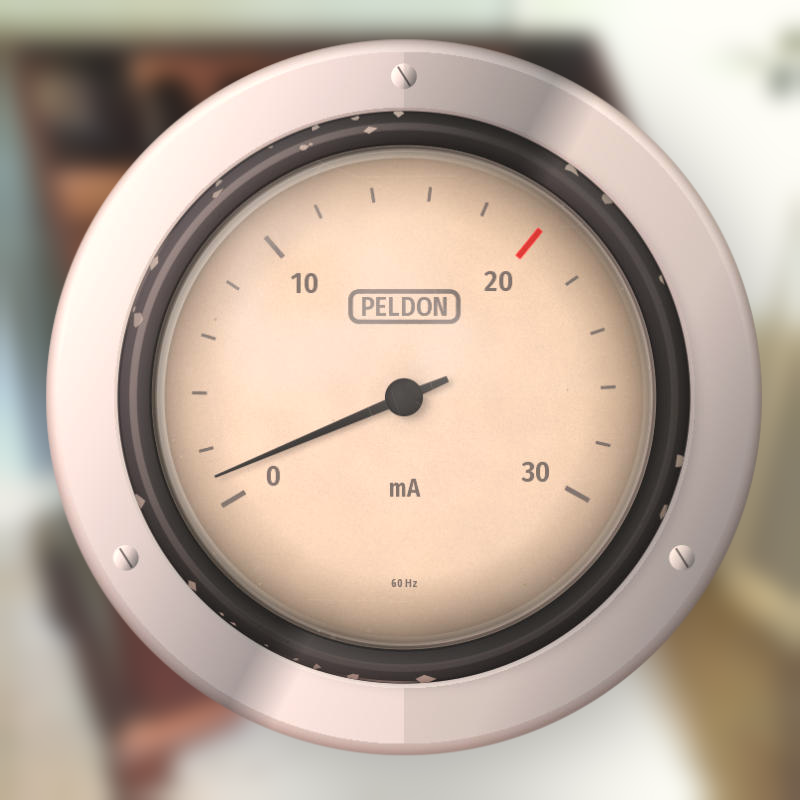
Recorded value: 1; mA
